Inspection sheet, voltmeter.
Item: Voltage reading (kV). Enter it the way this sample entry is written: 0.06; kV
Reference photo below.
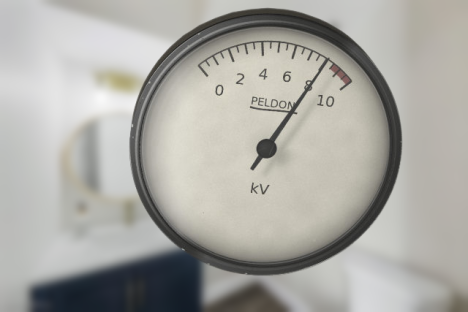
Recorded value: 8; kV
